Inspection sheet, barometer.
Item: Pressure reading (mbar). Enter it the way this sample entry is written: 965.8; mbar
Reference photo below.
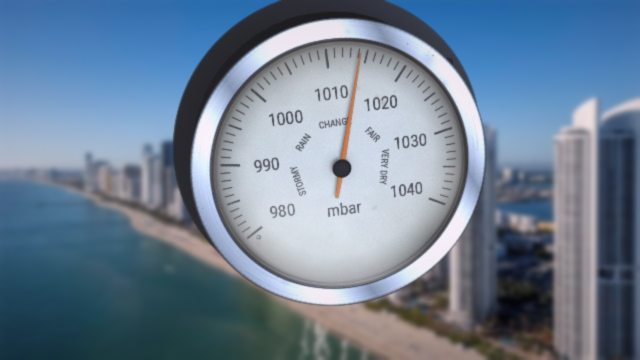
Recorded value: 1014; mbar
